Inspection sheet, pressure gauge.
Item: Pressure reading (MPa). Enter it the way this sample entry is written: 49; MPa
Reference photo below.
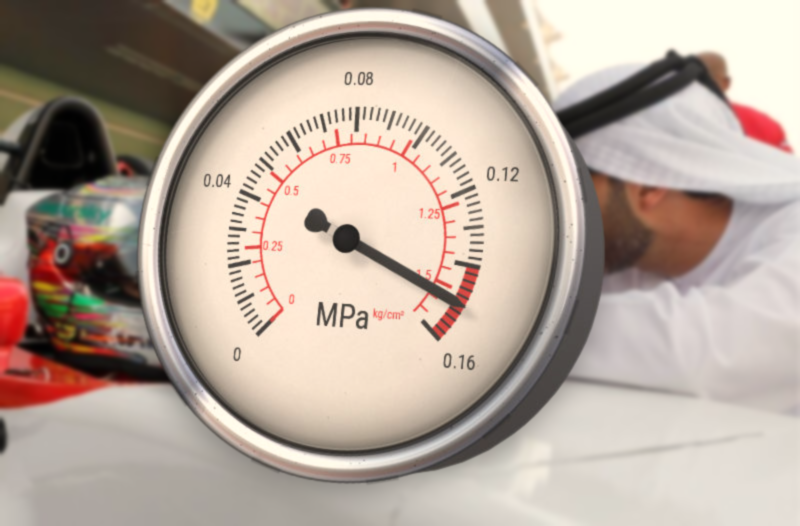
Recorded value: 0.15; MPa
